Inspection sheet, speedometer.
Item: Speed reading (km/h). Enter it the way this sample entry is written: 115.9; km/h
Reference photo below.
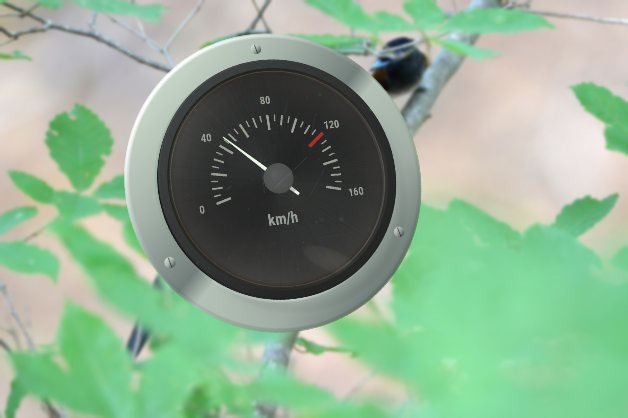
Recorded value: 45; km/h
